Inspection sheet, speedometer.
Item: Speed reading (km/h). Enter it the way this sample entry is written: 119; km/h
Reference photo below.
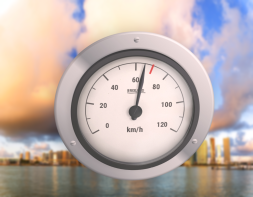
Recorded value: 65; km/h
